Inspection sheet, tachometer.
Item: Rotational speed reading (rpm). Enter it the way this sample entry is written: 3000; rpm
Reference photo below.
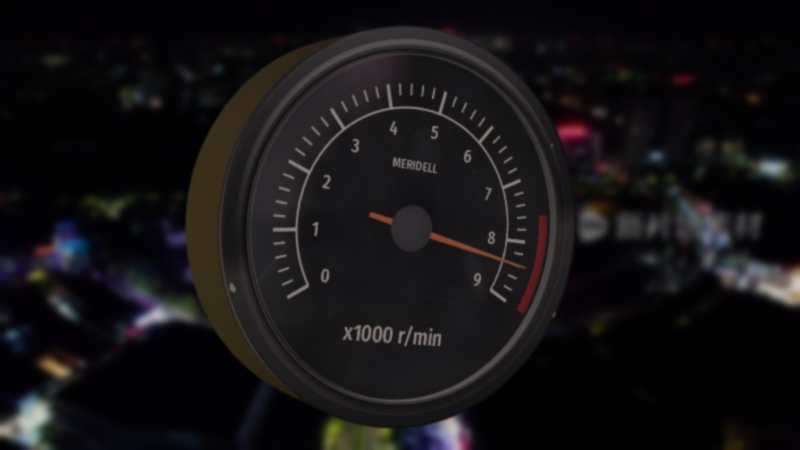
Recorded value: 8400; rpm
